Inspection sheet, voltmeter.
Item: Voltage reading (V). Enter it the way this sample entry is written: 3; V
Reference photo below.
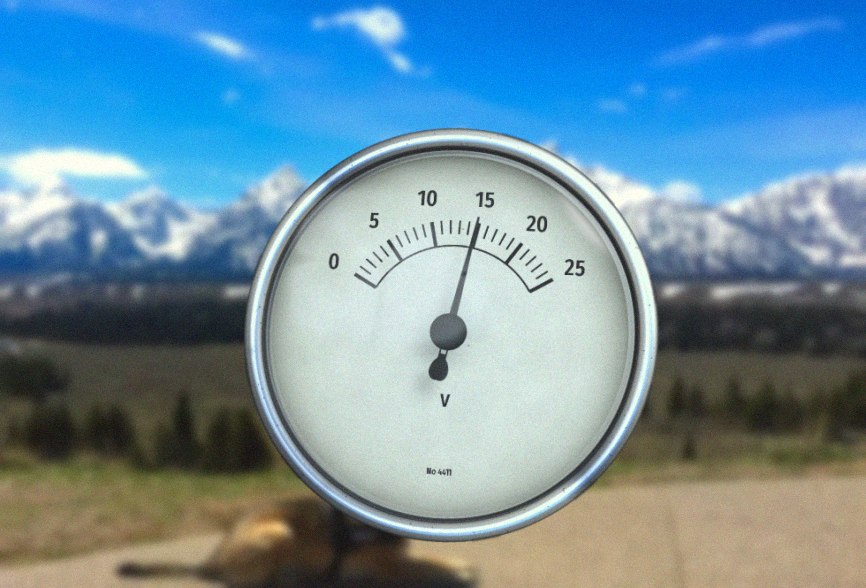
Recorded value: 15; V
